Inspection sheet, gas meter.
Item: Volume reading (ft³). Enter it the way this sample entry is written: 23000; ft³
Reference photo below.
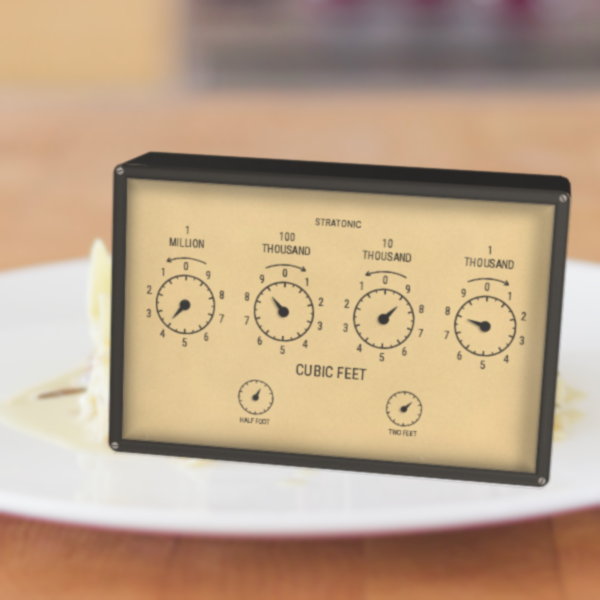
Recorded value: 388800; ft³
